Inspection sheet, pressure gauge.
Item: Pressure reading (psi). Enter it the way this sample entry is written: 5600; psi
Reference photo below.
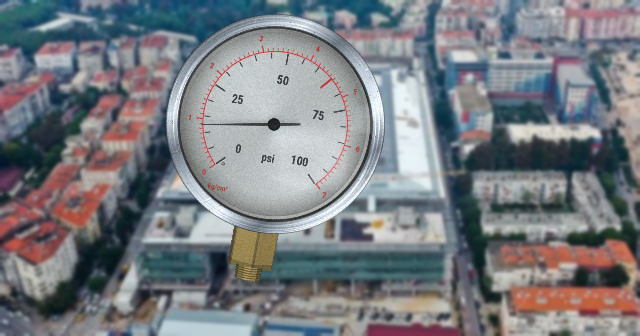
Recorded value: 12.5; psi
